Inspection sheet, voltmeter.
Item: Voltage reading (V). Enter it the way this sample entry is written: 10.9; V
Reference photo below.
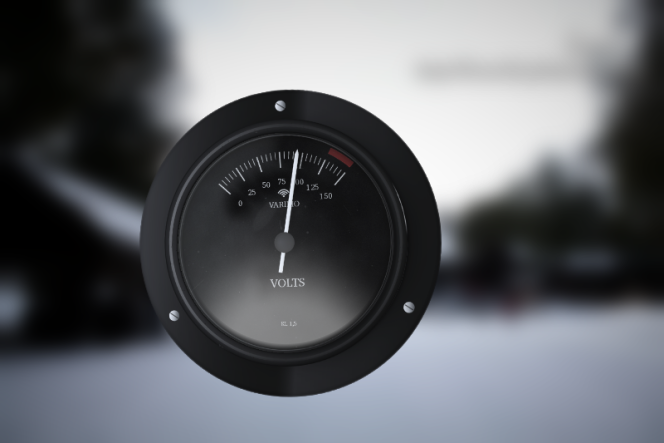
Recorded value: 95; V
